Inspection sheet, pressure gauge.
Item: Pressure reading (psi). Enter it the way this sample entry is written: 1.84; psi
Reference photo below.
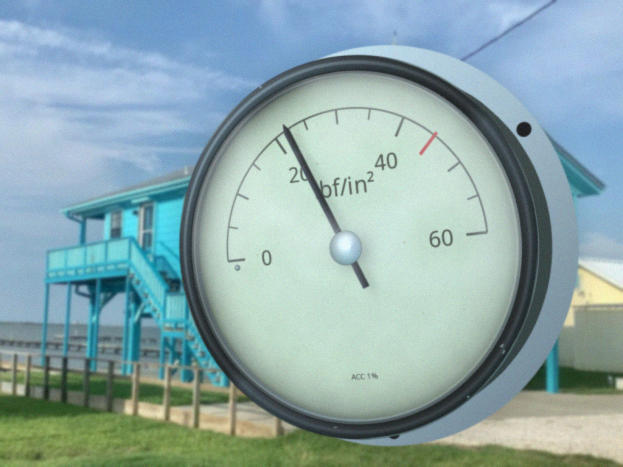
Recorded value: 22.5; psi
